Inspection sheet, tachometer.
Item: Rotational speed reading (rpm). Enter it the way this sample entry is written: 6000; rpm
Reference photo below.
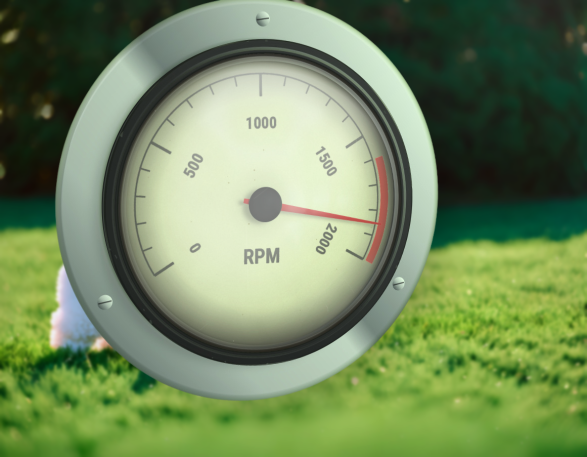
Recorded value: 1850; rpm
